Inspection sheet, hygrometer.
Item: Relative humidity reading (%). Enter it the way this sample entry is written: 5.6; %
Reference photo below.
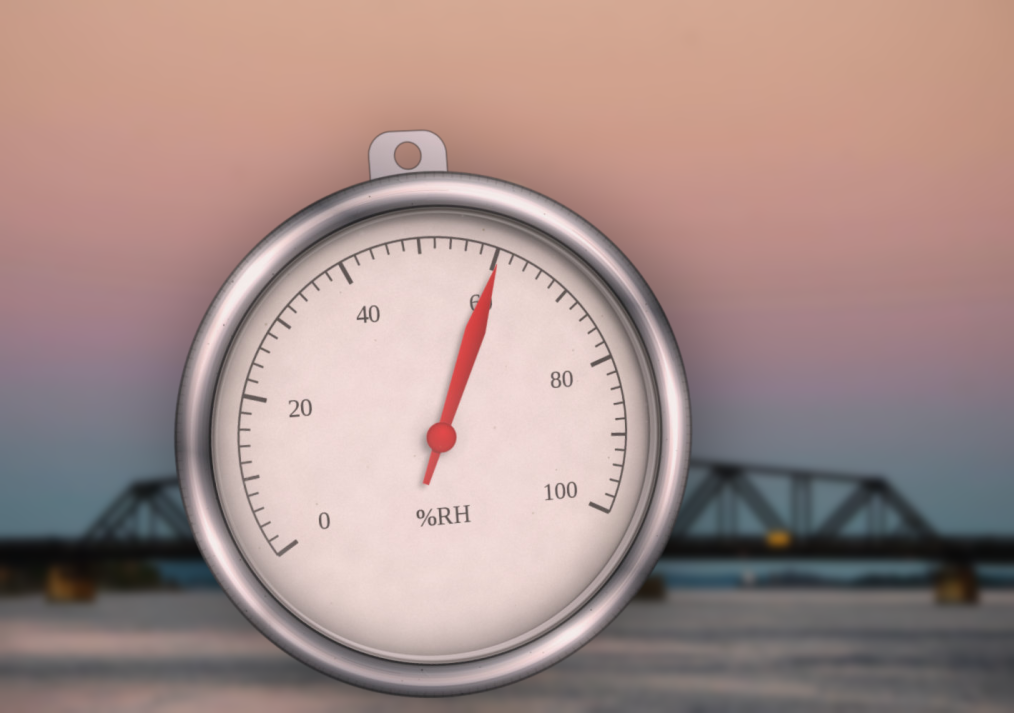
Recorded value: 60; %
